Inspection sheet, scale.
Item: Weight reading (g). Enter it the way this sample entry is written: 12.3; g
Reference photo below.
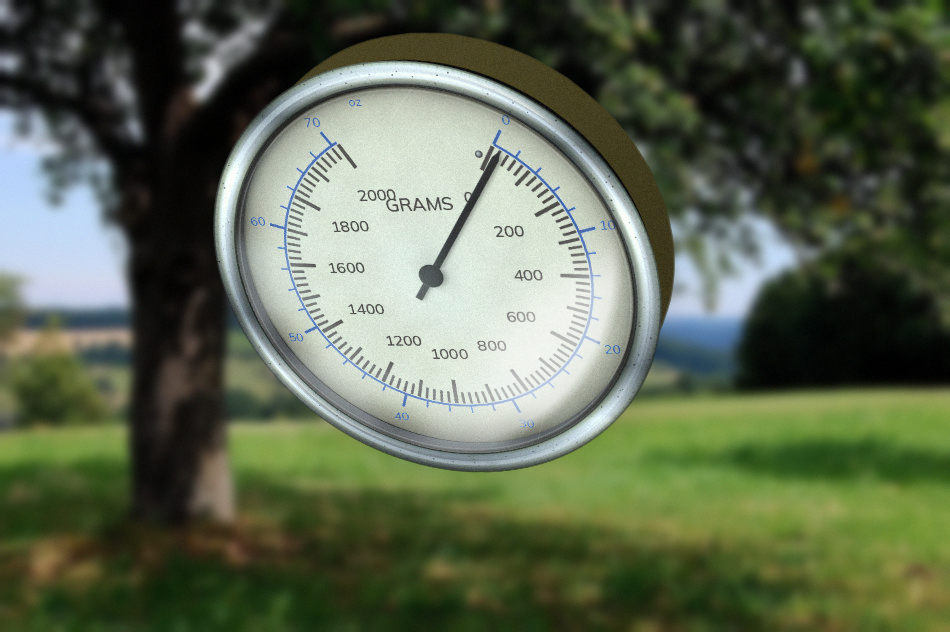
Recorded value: 20; g
